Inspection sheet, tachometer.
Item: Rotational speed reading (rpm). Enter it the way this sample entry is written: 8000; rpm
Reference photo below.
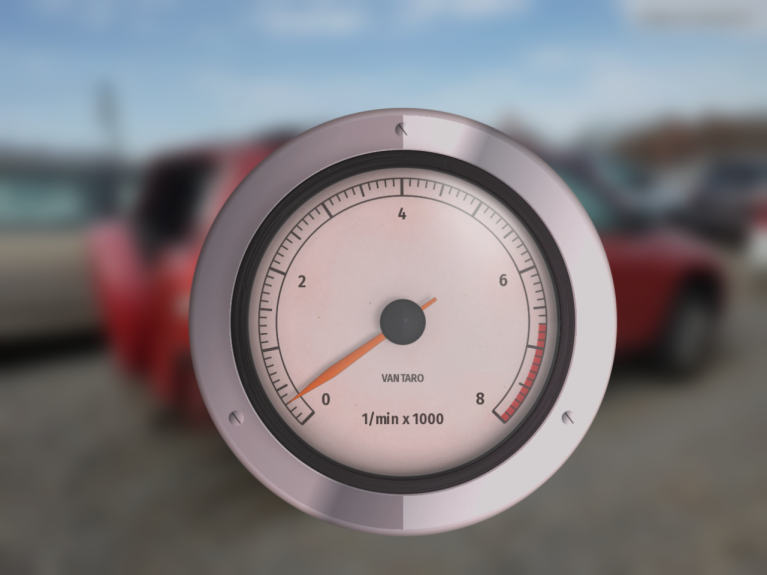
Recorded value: 300; rpm
